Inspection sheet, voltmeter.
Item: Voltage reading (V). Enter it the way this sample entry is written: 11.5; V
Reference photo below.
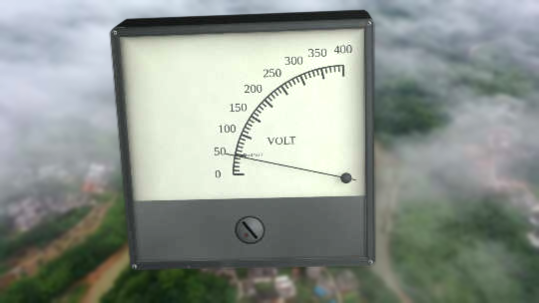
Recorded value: 50; V
